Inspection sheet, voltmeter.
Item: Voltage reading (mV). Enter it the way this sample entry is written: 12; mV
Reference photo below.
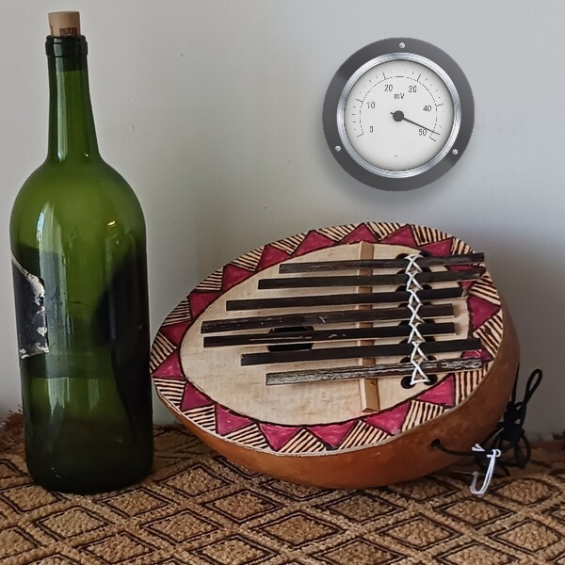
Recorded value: 48; mV
